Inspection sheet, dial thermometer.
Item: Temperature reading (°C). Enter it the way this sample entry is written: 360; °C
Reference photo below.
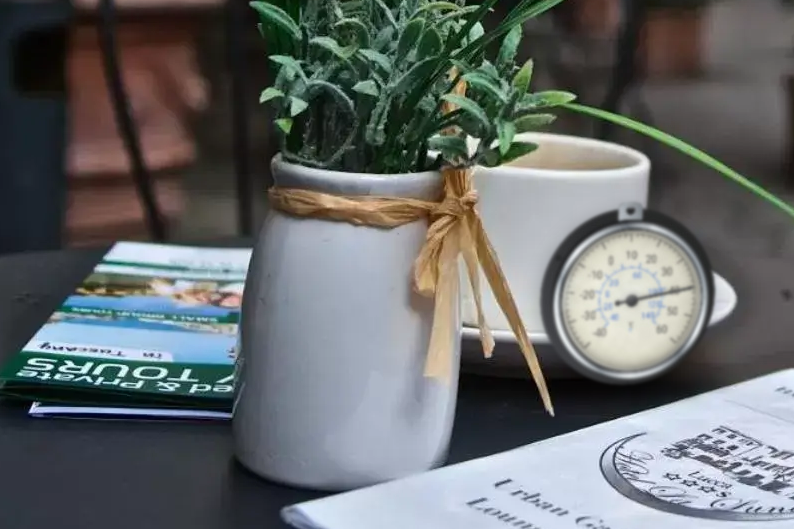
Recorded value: 40; °C
